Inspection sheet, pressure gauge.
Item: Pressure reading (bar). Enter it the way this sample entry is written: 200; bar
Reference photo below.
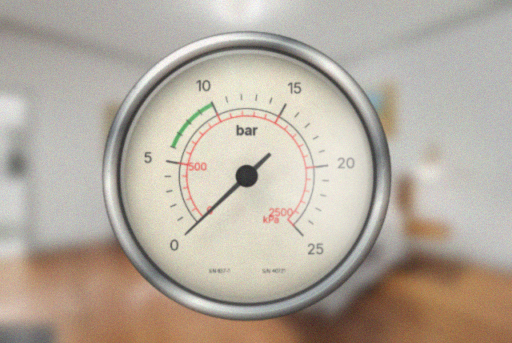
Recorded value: 0; bar
